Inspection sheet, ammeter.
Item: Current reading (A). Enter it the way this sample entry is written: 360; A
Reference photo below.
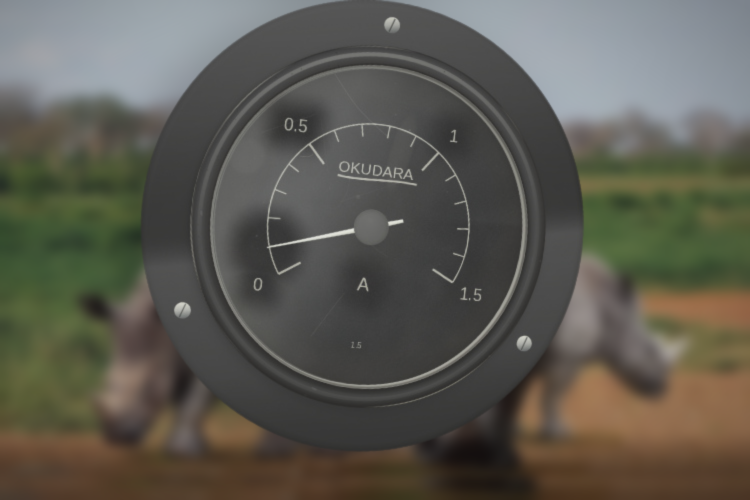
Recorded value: 0.1; A
